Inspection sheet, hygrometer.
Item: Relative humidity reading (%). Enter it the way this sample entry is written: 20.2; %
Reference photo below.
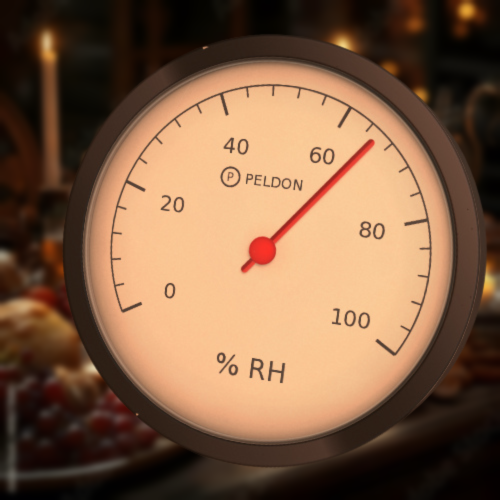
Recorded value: 66; %
